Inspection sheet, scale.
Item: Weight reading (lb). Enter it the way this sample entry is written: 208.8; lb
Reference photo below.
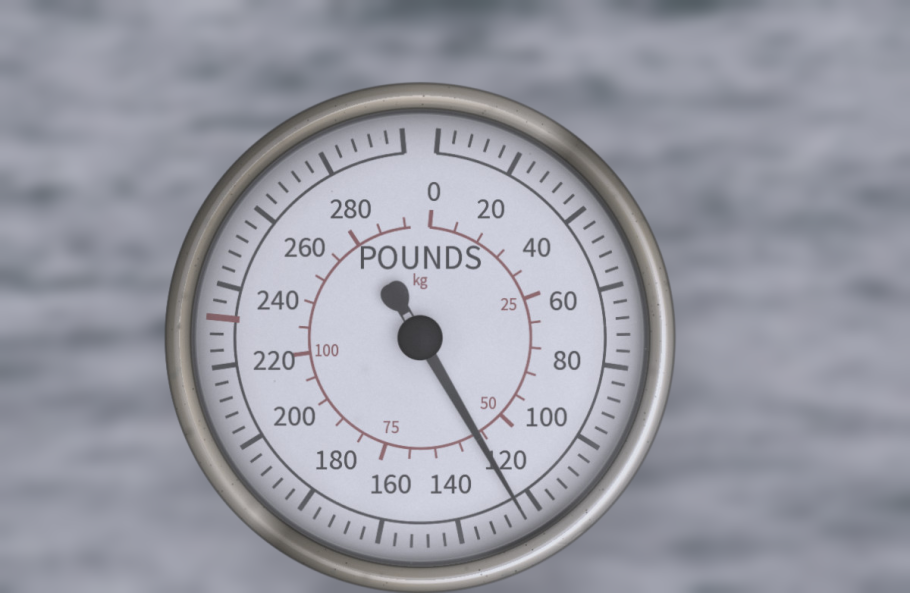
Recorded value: 124; lb
